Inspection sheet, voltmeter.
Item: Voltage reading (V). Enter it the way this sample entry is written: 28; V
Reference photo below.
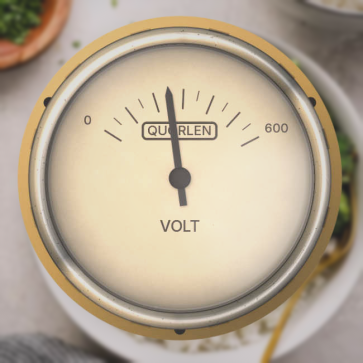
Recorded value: 250; V
